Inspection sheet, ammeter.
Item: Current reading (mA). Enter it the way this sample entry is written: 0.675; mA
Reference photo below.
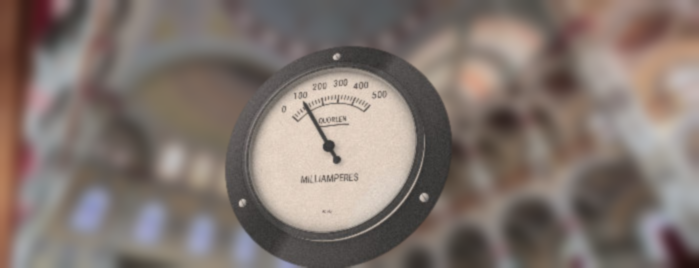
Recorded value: 100; mA
